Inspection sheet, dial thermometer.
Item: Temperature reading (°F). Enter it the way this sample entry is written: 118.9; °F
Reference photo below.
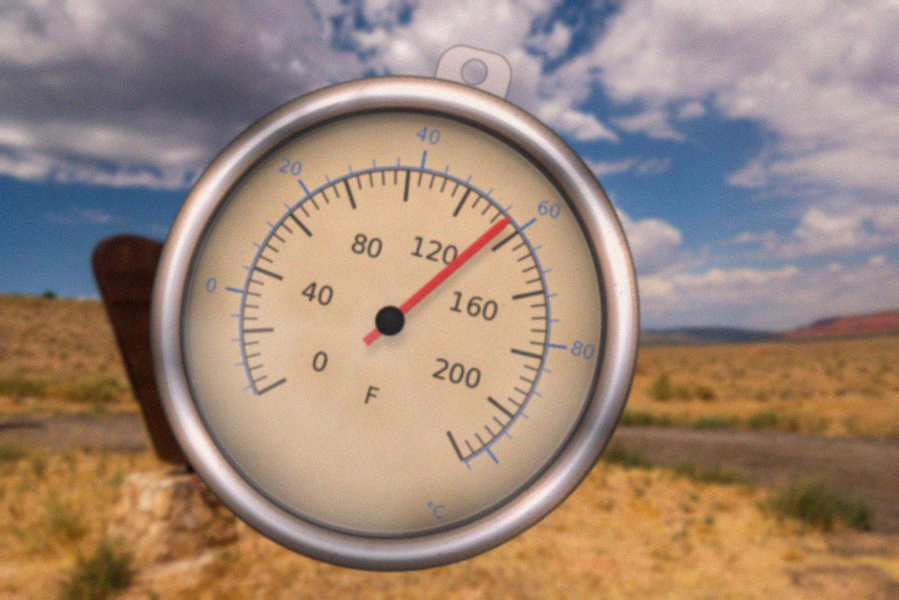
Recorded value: 136; °F
